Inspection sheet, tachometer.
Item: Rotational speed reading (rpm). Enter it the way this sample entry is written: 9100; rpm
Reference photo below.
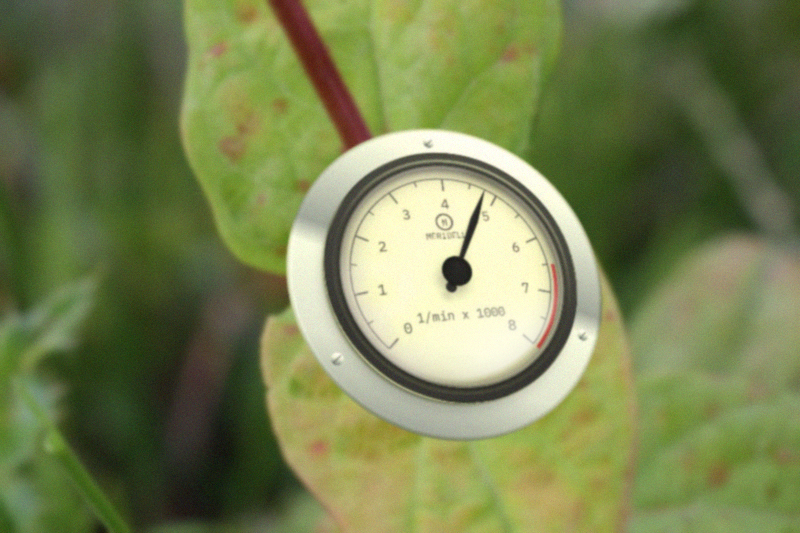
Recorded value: 4750; rpm
